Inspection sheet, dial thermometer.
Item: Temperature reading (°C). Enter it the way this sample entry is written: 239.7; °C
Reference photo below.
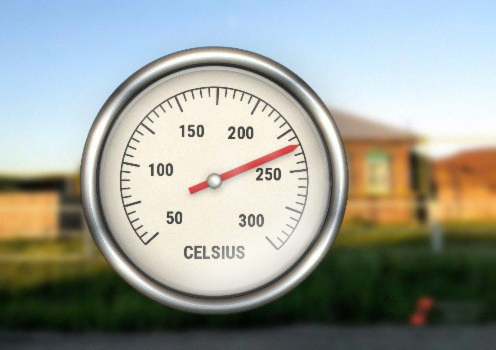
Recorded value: 235; °C
